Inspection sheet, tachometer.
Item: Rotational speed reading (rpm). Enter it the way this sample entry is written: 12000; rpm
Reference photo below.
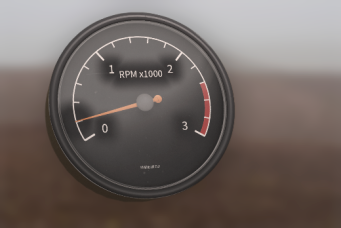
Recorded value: 200; rpm
